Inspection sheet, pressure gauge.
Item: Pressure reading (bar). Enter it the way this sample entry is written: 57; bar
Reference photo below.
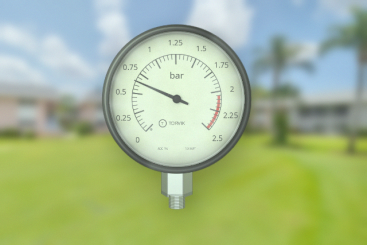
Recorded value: 0.65; bar
